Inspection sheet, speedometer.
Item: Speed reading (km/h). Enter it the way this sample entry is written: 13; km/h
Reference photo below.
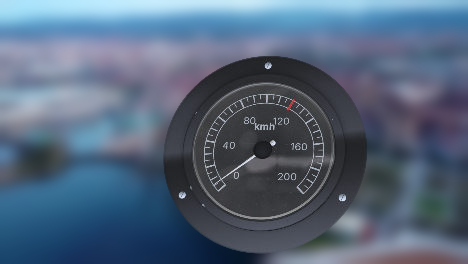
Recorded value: 5; km/h
